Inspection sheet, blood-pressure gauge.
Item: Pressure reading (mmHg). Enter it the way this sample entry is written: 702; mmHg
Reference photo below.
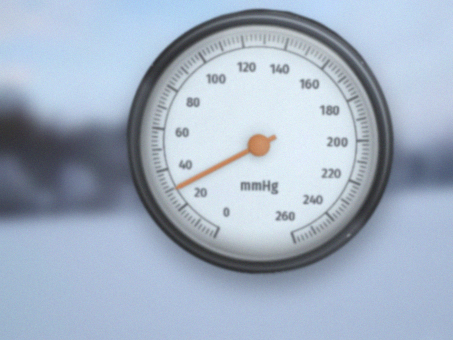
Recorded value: 30; mmHg
